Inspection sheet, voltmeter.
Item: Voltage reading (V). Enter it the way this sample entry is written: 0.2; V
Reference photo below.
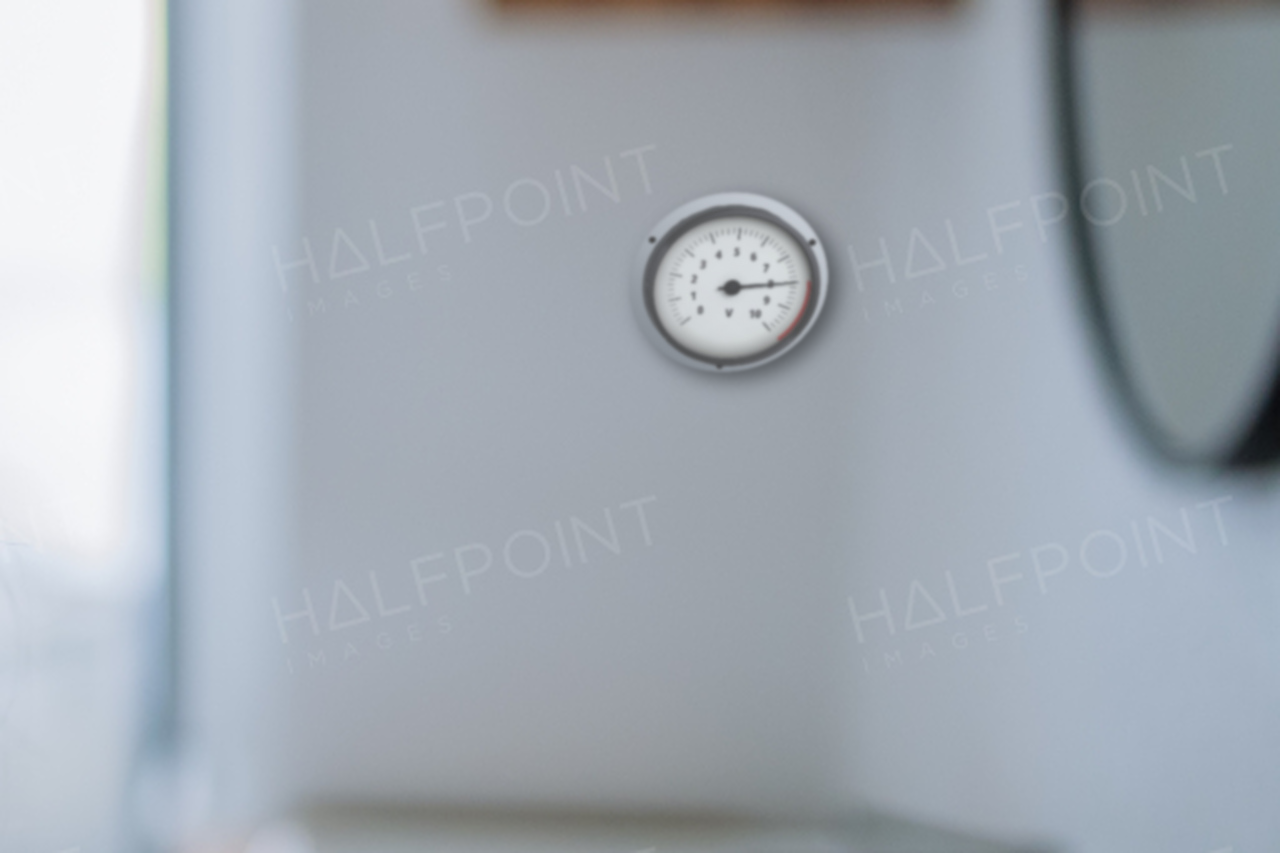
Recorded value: 8; V
